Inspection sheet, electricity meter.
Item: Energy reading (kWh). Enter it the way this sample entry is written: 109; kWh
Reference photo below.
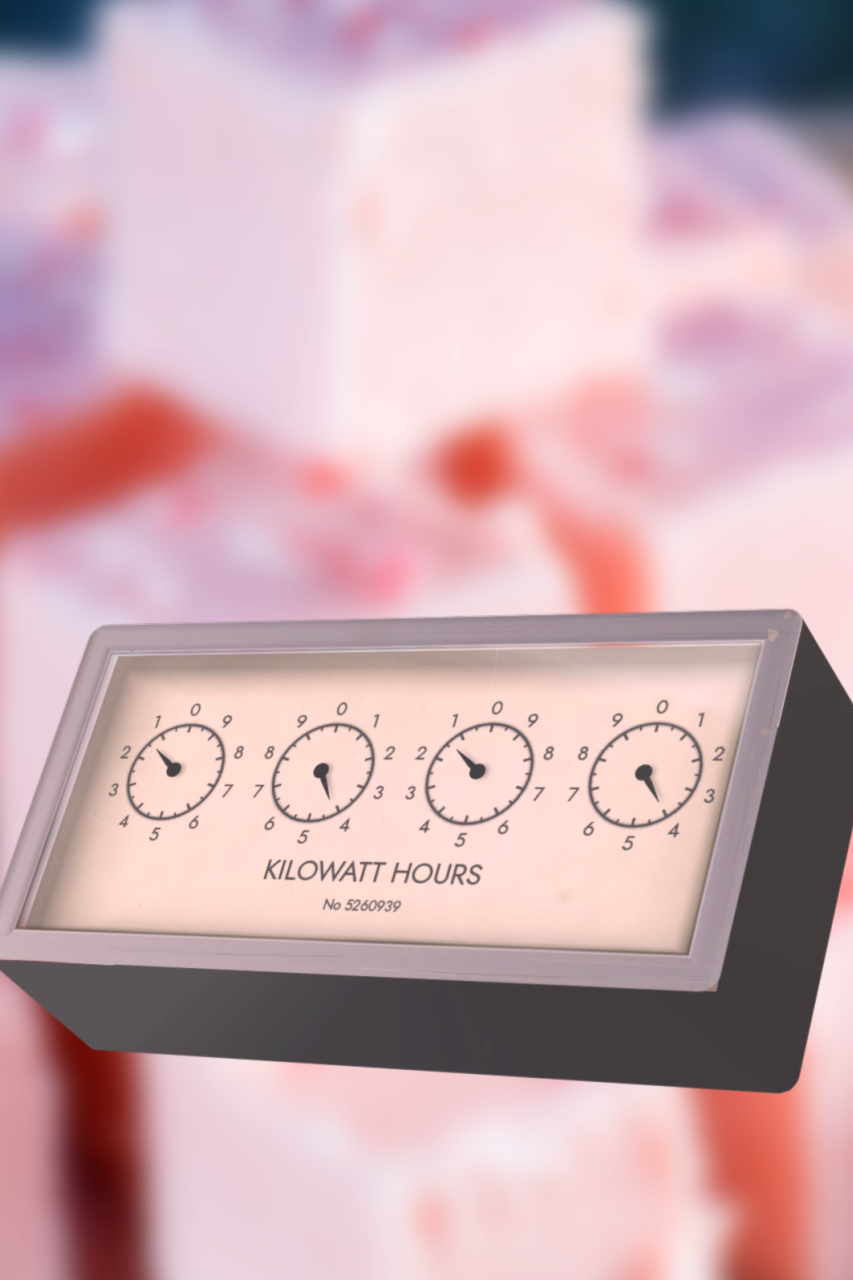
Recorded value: 1414; kWh
